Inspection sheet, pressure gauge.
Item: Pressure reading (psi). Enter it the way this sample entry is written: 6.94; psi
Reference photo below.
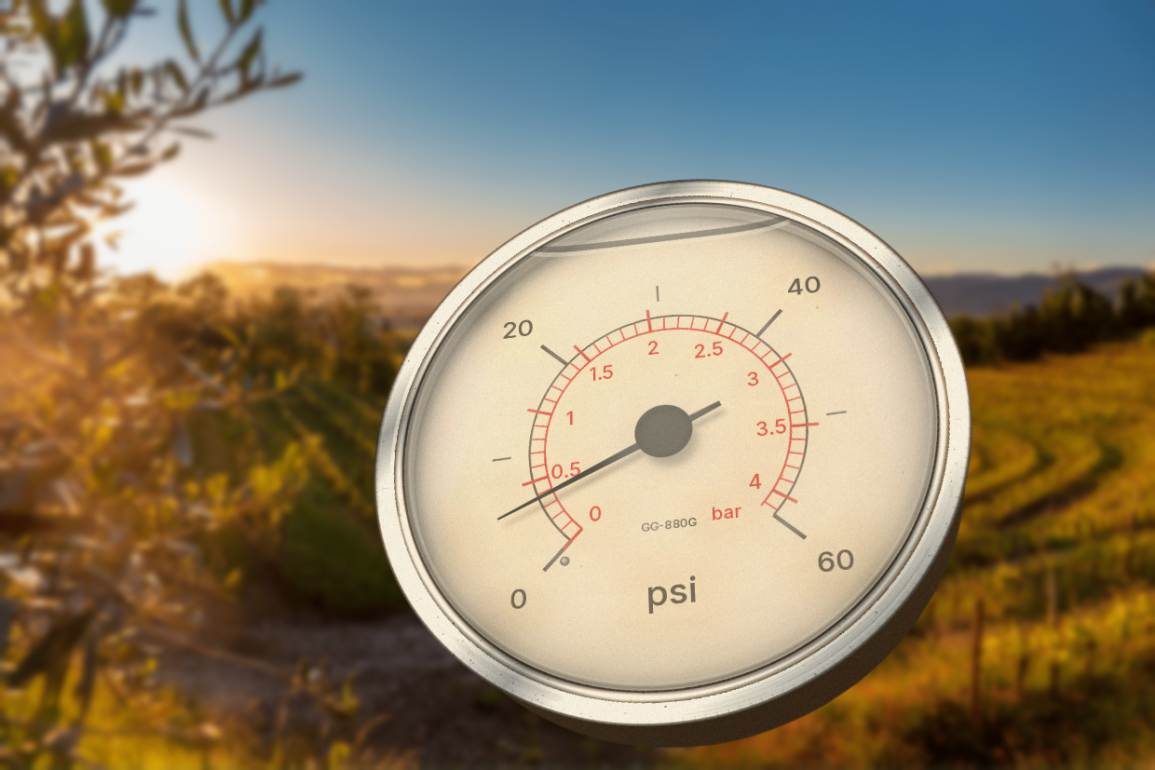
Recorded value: 5; psi
